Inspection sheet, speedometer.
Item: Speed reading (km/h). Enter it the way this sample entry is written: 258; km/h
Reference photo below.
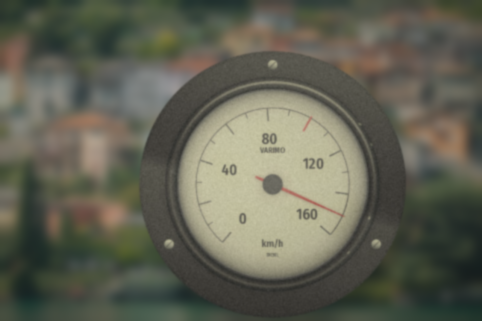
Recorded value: 150; km/h
